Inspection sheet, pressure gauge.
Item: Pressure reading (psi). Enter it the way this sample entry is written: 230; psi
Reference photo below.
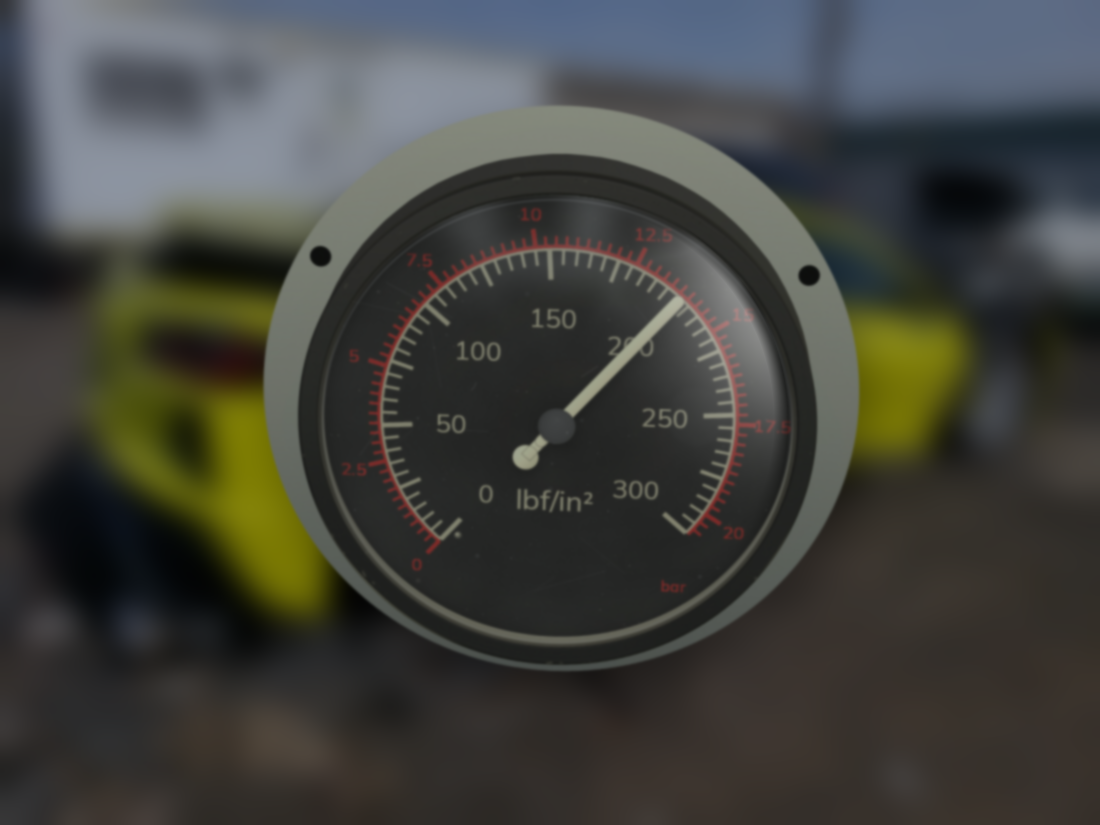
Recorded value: 200; psi
